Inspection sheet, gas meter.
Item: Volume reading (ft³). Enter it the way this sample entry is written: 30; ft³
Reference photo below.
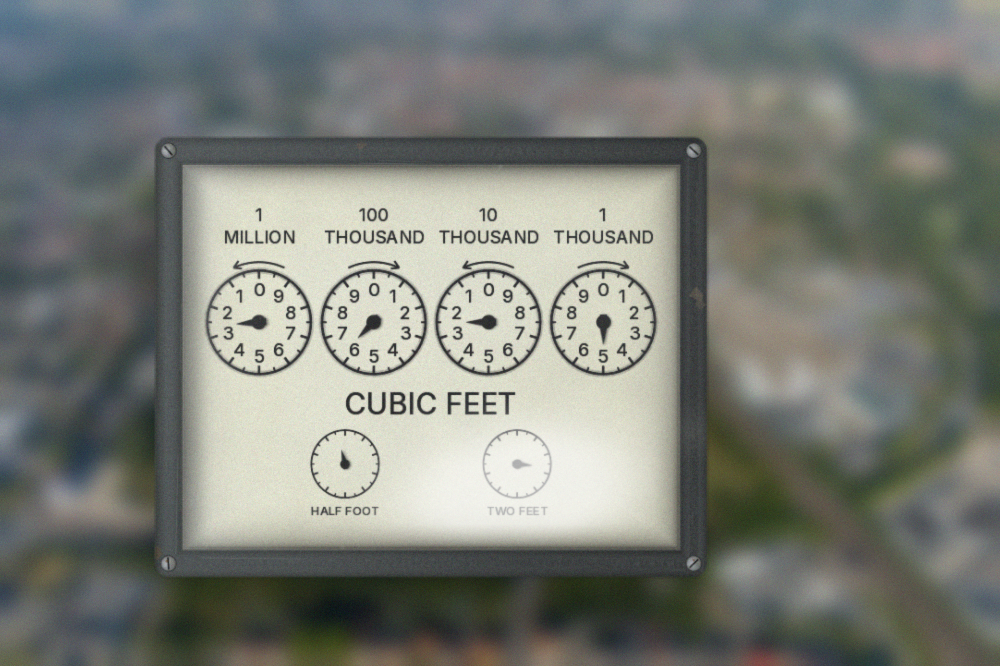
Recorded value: 262500; ft³
